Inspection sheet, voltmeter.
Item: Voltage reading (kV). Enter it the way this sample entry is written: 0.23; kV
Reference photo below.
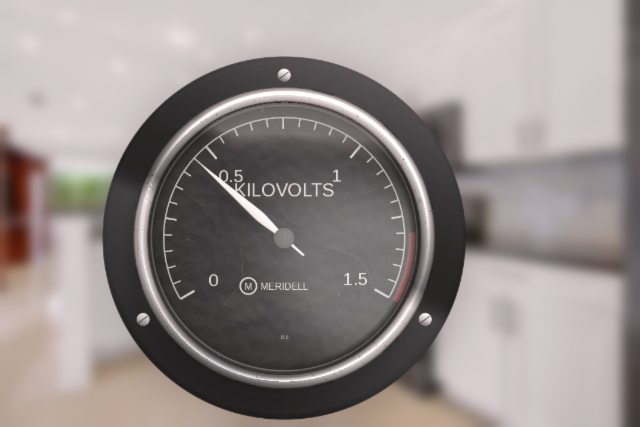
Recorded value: 0.45; kV
